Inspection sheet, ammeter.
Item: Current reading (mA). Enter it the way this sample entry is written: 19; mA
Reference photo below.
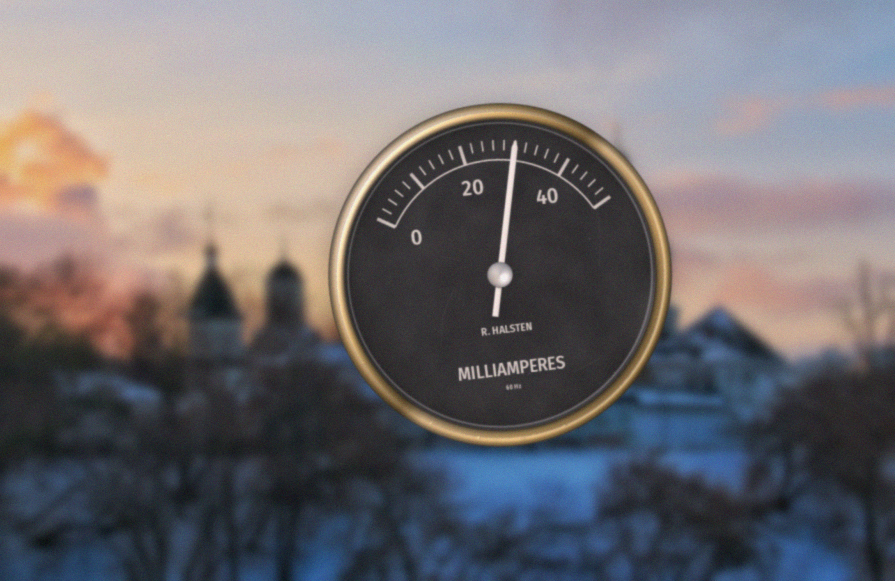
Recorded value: 30; mA
